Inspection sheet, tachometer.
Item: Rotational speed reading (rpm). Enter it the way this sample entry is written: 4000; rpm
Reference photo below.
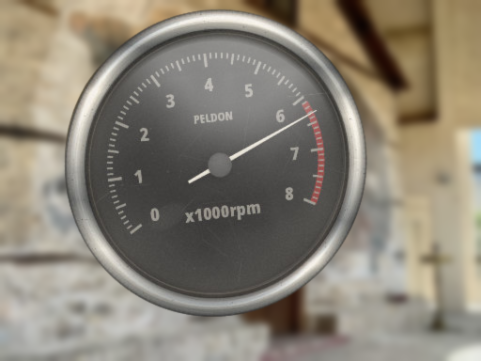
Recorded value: 6300; rpm
